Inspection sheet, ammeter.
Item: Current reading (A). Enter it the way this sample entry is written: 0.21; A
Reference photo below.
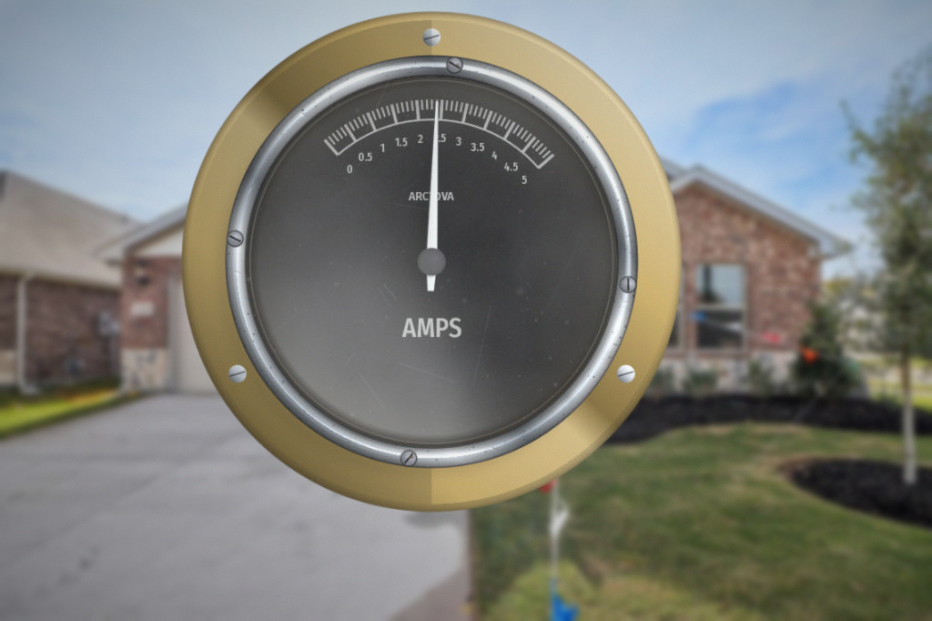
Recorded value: 2.4; A
